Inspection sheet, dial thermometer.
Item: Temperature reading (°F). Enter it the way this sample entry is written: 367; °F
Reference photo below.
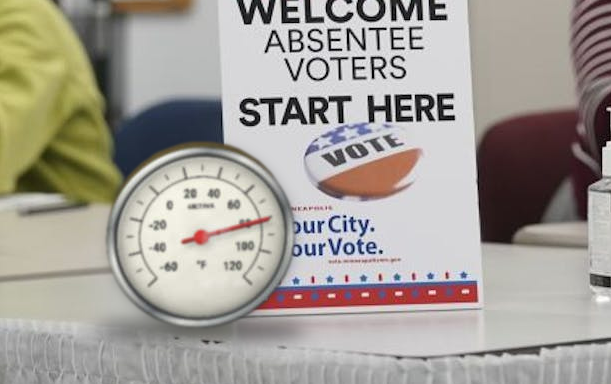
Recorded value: 80; °F
